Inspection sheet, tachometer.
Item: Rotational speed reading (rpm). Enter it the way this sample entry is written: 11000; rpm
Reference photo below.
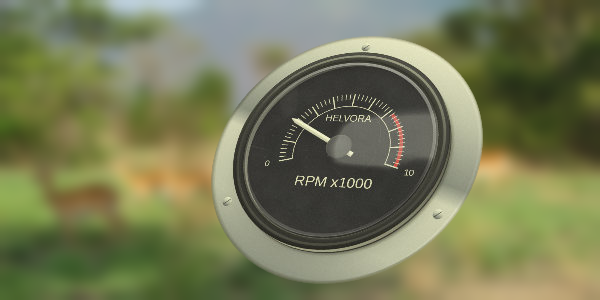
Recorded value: 2000; rpm
